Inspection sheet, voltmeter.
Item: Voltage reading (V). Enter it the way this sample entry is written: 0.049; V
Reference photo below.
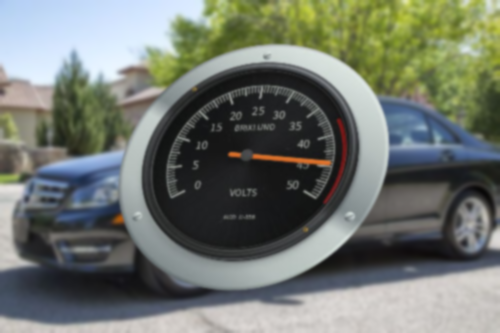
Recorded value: 45; V
